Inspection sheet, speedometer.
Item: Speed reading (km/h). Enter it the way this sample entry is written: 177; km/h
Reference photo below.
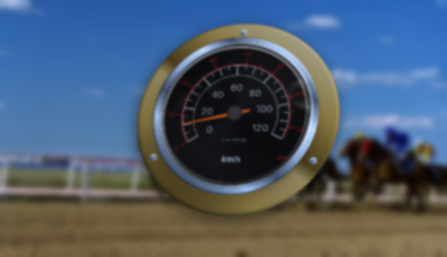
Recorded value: 10; km/h
